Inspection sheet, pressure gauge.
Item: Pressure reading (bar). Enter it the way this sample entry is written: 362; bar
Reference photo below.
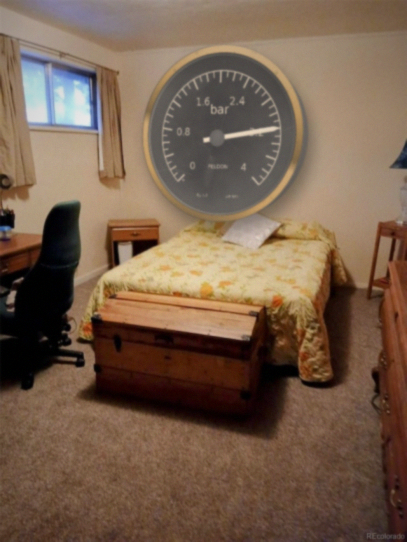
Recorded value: 3.2; bar
